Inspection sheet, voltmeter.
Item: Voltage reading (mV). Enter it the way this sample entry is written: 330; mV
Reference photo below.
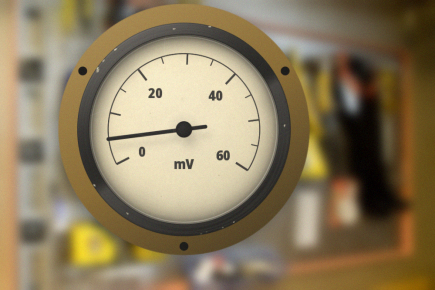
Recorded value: 5; mV
